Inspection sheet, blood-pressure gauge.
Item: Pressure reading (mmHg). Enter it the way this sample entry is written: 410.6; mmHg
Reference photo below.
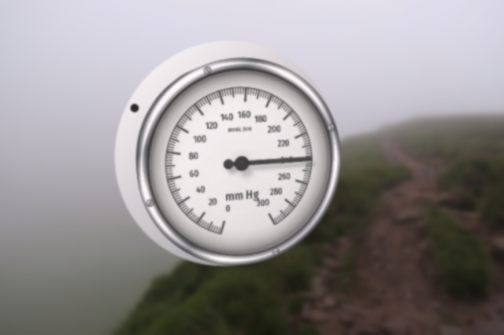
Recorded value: 240; mmHg
